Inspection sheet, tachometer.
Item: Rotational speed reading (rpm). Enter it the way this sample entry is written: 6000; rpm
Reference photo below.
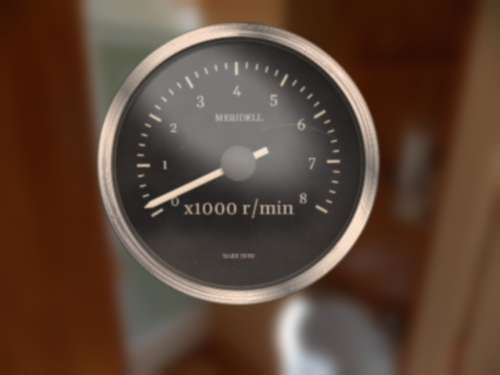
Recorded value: 200; rpm
